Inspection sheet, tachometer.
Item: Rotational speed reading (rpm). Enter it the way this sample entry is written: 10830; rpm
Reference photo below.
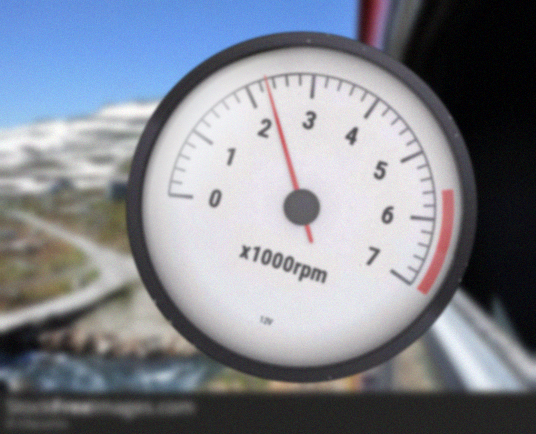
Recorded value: 2300; rpm
